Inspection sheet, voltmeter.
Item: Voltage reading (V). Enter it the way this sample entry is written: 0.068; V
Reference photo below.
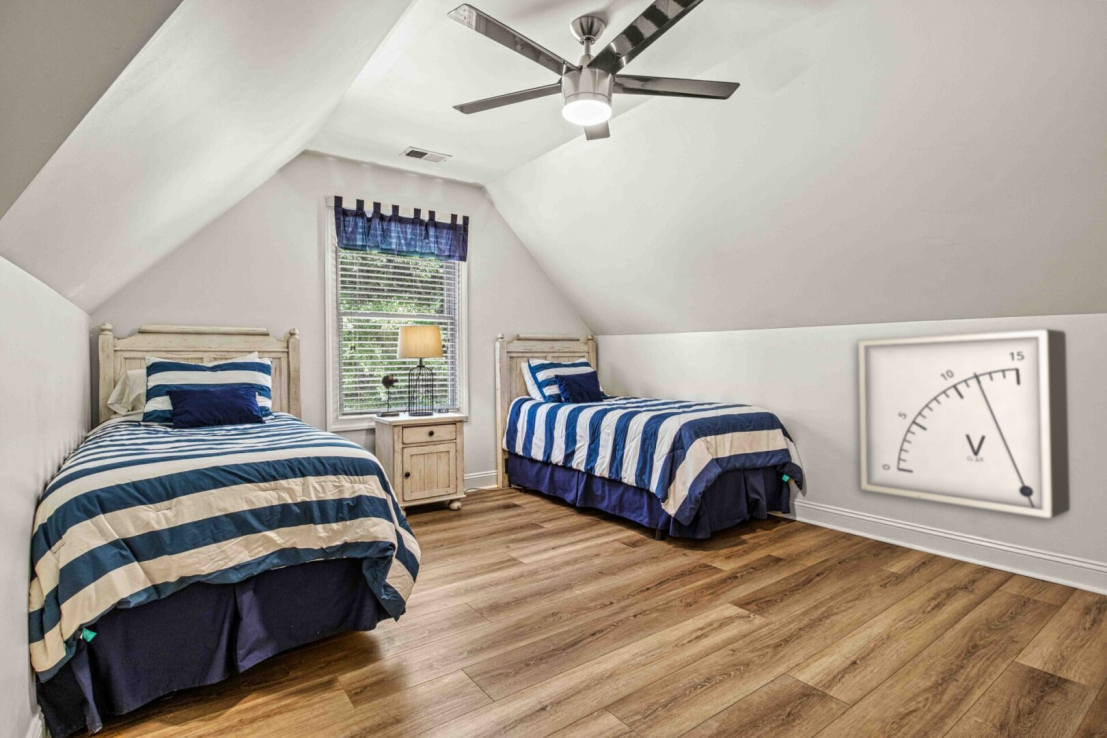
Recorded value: 12; V
